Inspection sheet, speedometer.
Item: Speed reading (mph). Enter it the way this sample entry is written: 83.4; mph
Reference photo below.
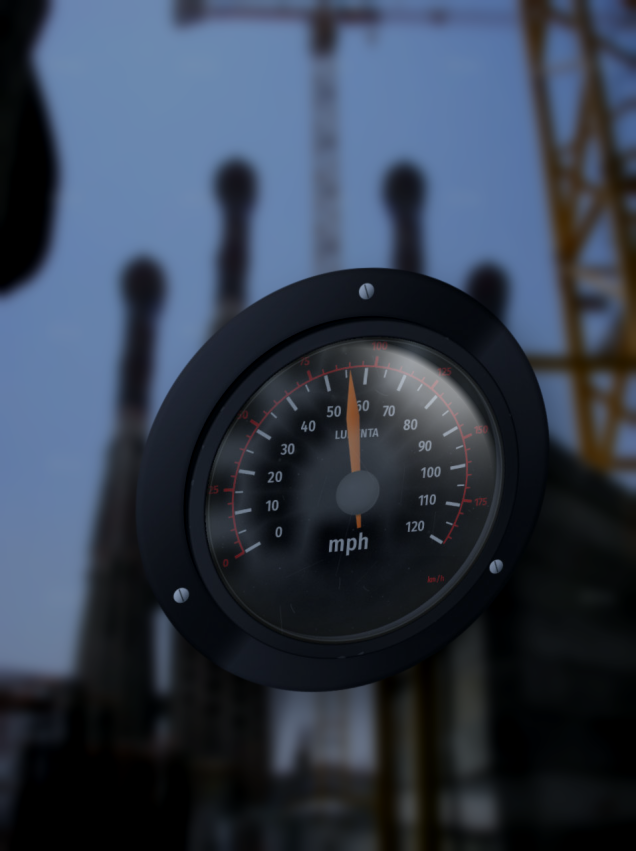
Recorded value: 55; mph
